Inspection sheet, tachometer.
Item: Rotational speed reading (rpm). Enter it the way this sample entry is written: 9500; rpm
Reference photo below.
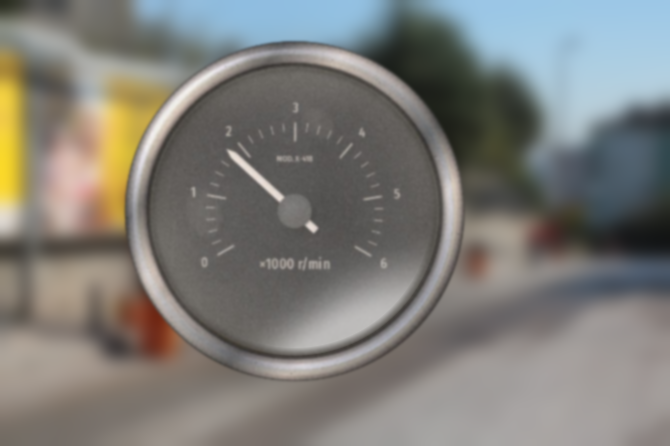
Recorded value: 1800; rpm
